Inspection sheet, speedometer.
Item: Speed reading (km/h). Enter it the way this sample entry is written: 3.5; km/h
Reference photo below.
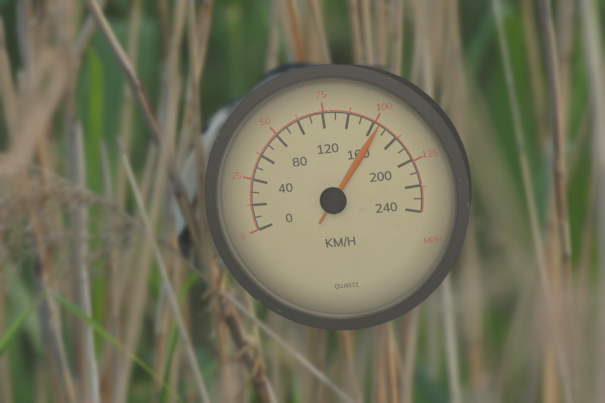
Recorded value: 165; km/h
